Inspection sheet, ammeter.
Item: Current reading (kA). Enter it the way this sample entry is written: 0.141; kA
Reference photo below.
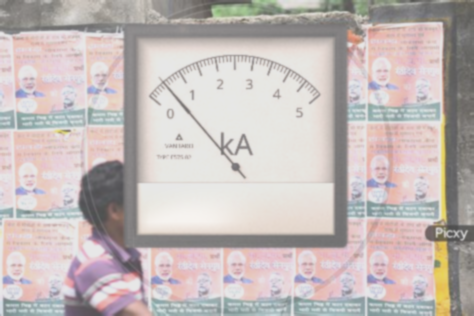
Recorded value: 0.5; kA
